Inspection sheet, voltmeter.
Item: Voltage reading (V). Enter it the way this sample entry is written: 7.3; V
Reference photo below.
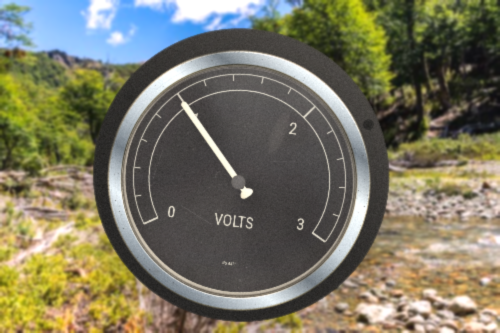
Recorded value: 1; V
